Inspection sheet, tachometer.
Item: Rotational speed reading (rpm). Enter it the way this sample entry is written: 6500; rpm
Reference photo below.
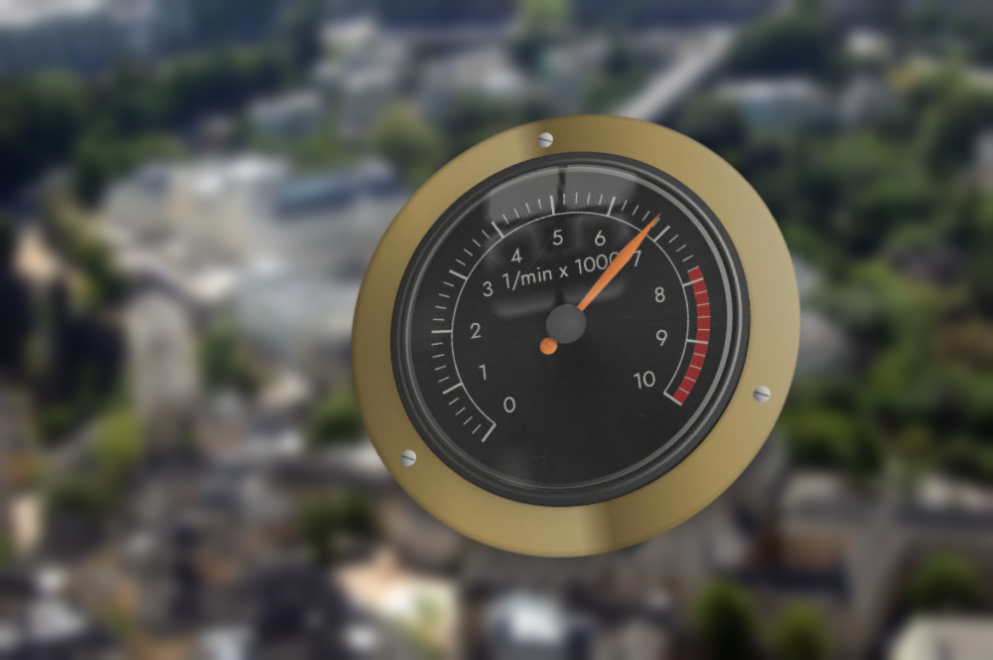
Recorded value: 6800; rpm
